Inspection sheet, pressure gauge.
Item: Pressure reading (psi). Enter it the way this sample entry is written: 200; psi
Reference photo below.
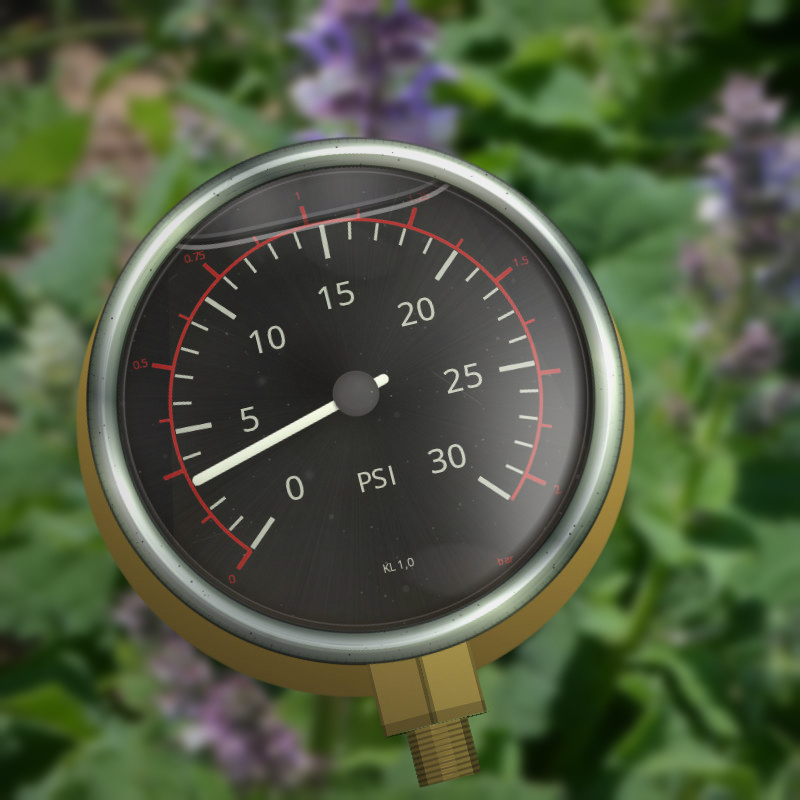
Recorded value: 3; psi
